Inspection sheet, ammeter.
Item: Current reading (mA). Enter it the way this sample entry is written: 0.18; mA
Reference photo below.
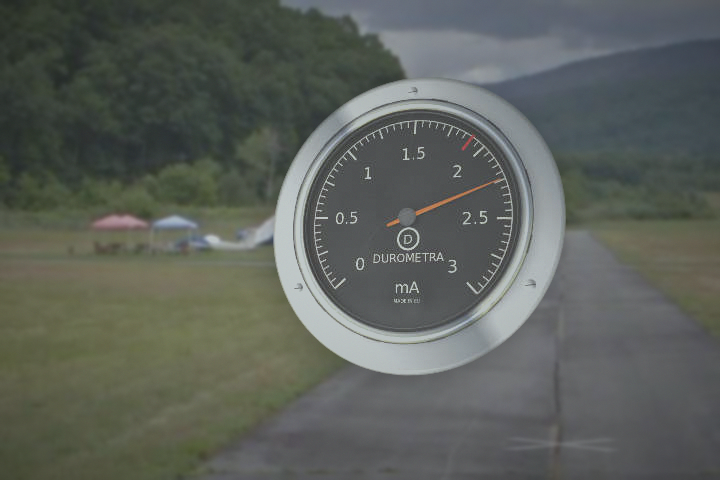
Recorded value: 2.25; mA
